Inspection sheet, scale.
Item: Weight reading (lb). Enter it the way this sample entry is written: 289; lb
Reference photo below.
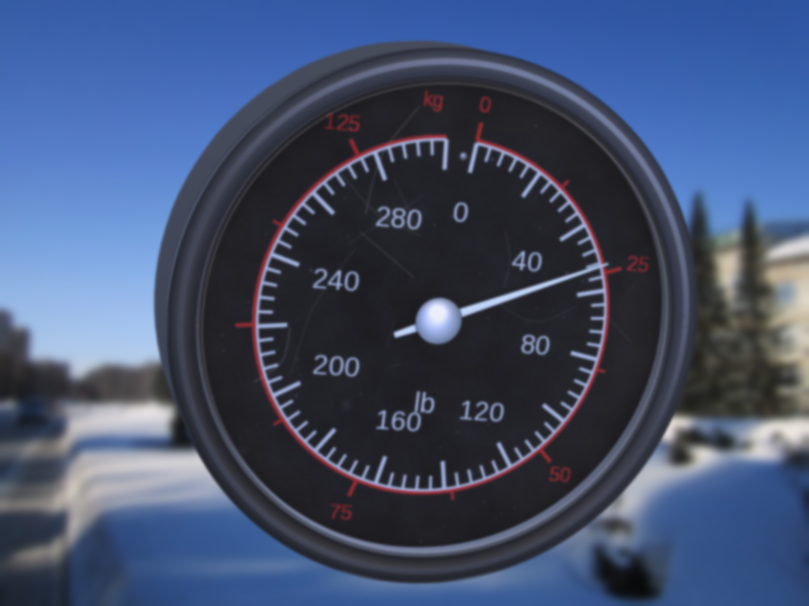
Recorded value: 52; lb
